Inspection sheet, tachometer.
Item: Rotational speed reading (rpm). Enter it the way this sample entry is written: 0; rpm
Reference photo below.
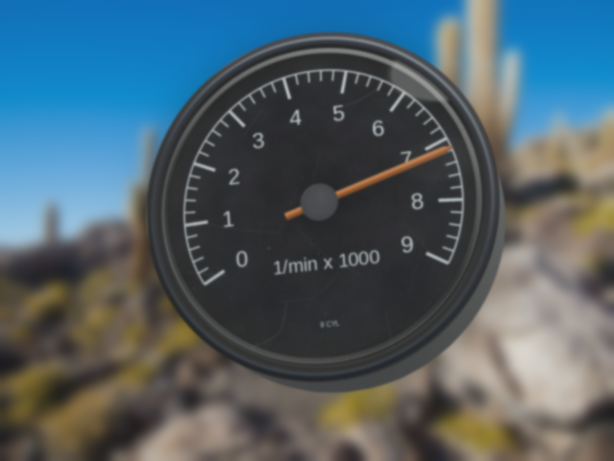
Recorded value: 7200; rpm
